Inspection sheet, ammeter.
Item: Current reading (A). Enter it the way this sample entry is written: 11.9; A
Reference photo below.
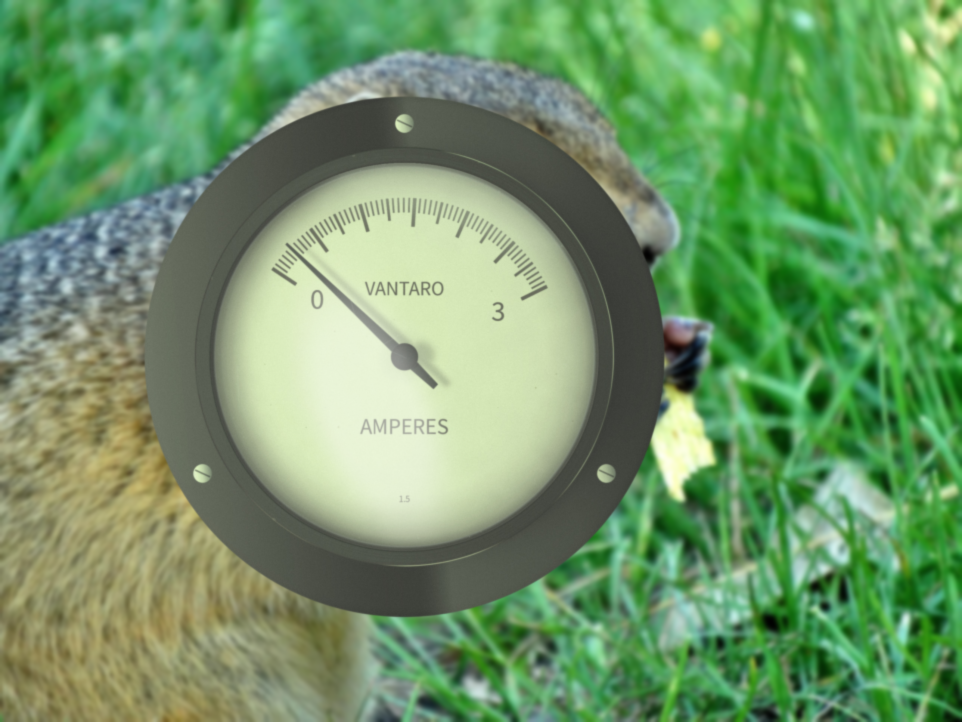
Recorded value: 0.25; A
